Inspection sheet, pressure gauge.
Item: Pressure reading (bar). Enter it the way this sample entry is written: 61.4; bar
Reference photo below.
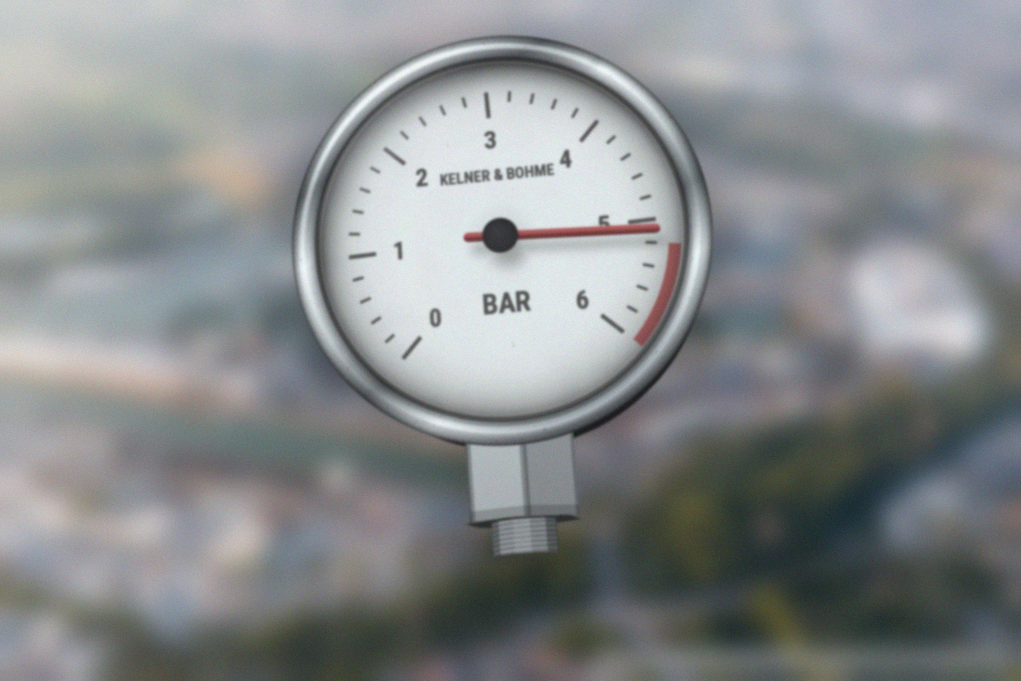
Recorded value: 5.1; bar
